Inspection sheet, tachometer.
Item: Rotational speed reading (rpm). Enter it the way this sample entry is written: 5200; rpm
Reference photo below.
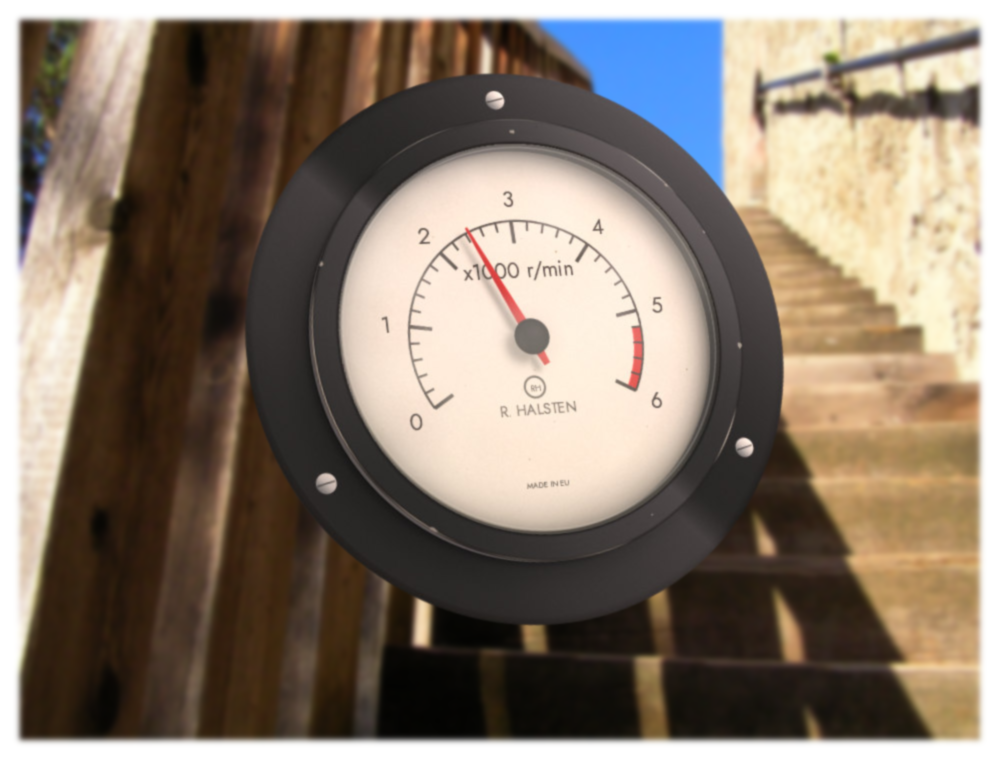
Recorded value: 2400; rpm
